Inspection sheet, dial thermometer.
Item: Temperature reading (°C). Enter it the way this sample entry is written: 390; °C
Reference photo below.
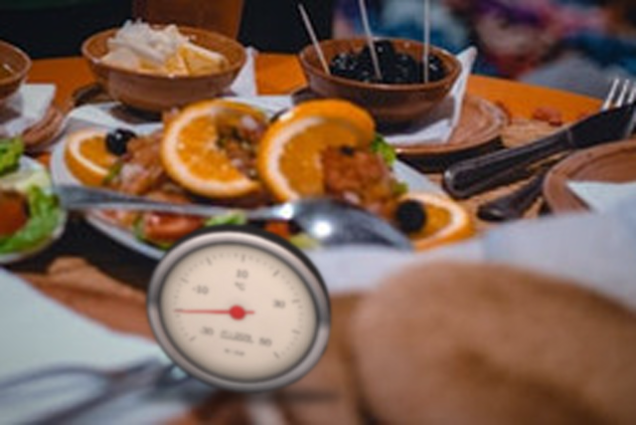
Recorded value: -20; °C
